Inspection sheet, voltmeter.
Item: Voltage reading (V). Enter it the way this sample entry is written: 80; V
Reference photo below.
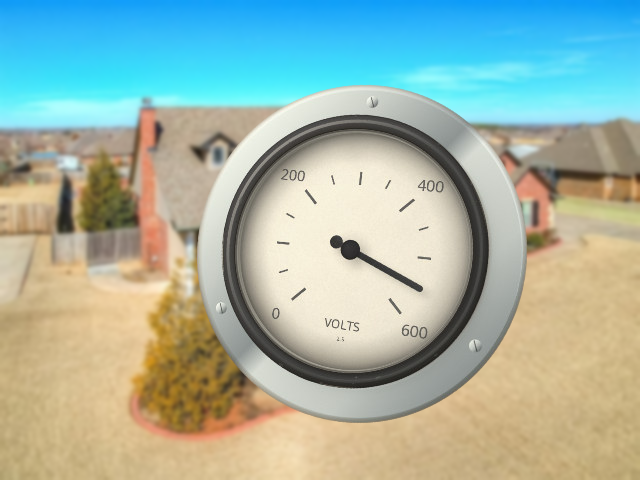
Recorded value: 550; V
